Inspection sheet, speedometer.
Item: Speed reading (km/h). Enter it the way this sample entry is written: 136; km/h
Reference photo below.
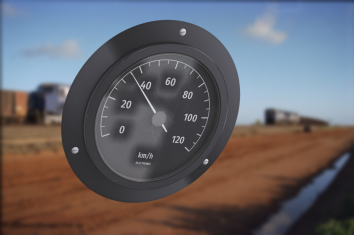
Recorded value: 35; km/h
